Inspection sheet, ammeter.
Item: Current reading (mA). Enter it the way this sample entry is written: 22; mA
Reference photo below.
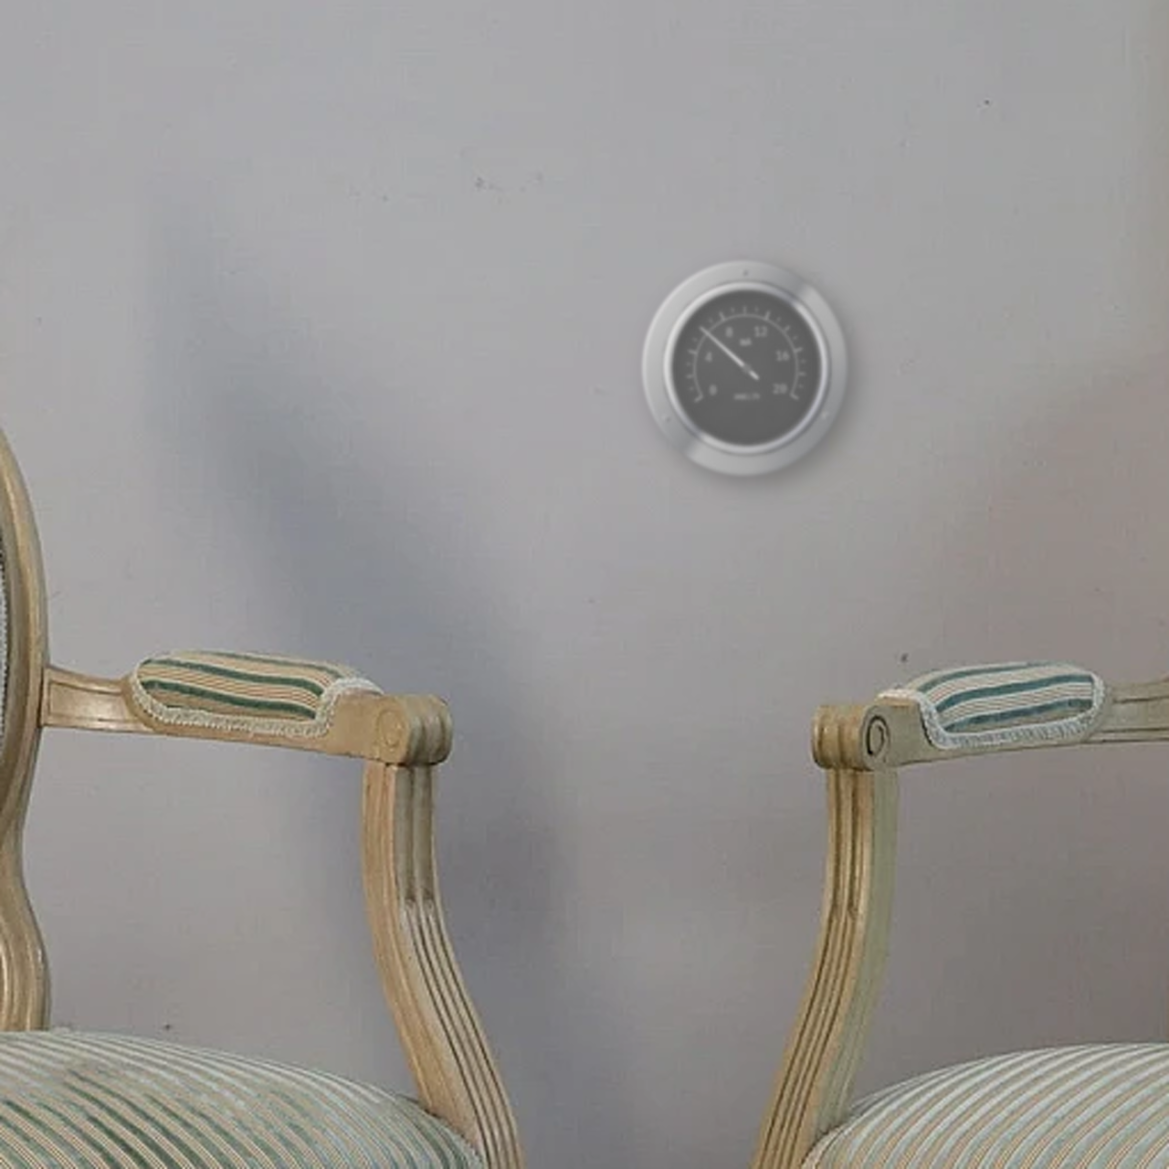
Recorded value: 6; mA
